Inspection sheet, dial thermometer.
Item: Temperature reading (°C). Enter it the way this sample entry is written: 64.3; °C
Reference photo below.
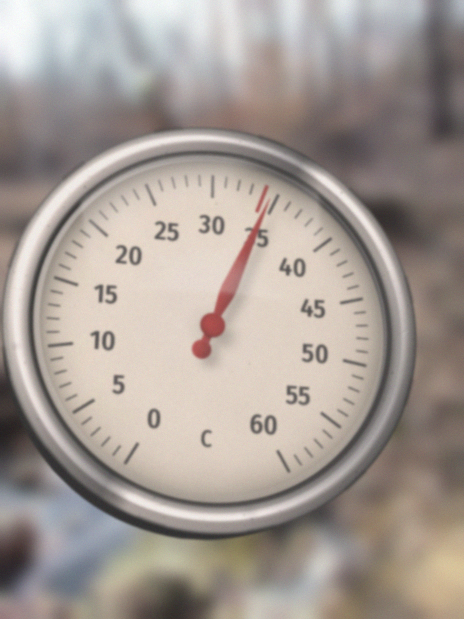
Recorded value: 34.5; °C
